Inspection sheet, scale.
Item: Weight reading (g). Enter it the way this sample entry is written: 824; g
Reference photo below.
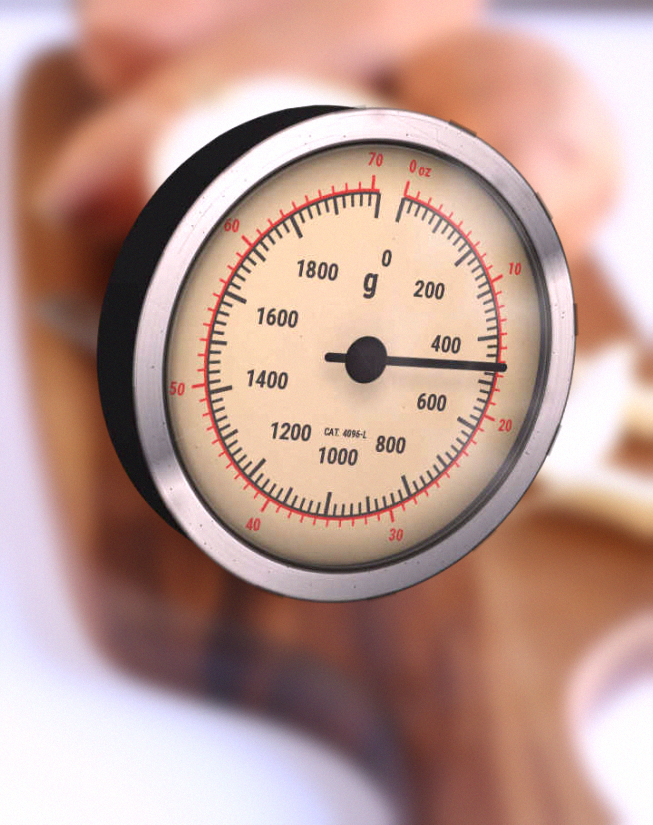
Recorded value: 460; g
